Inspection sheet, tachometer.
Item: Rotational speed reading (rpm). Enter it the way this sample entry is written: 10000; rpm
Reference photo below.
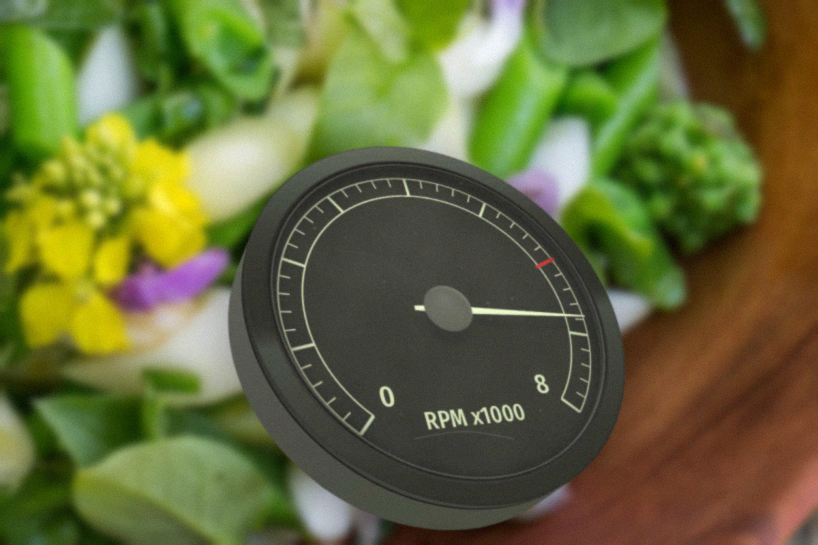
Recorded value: 6800; rpm
